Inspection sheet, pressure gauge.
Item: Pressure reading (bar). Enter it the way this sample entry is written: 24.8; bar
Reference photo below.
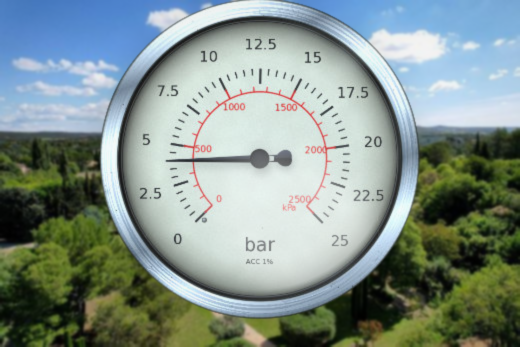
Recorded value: 4; bar
